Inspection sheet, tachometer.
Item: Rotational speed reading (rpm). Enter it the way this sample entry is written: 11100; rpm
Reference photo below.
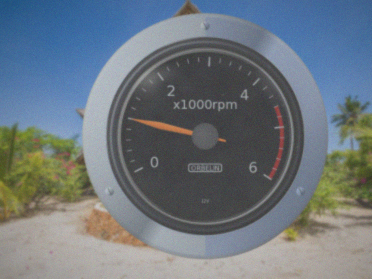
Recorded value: 1000; rpm
